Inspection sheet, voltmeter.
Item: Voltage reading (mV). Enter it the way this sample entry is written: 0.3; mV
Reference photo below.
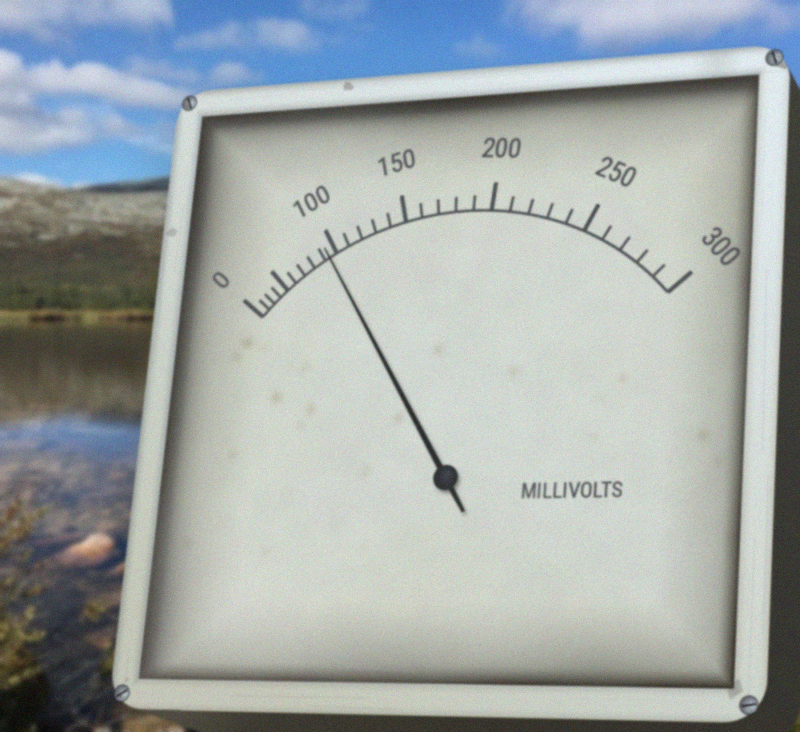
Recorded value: 95; mV
